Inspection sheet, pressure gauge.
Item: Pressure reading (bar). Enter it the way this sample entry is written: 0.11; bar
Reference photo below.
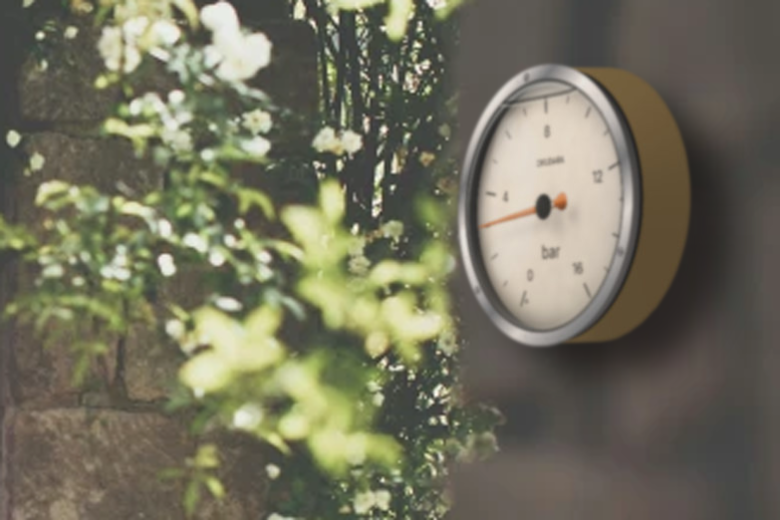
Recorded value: 3; bar
